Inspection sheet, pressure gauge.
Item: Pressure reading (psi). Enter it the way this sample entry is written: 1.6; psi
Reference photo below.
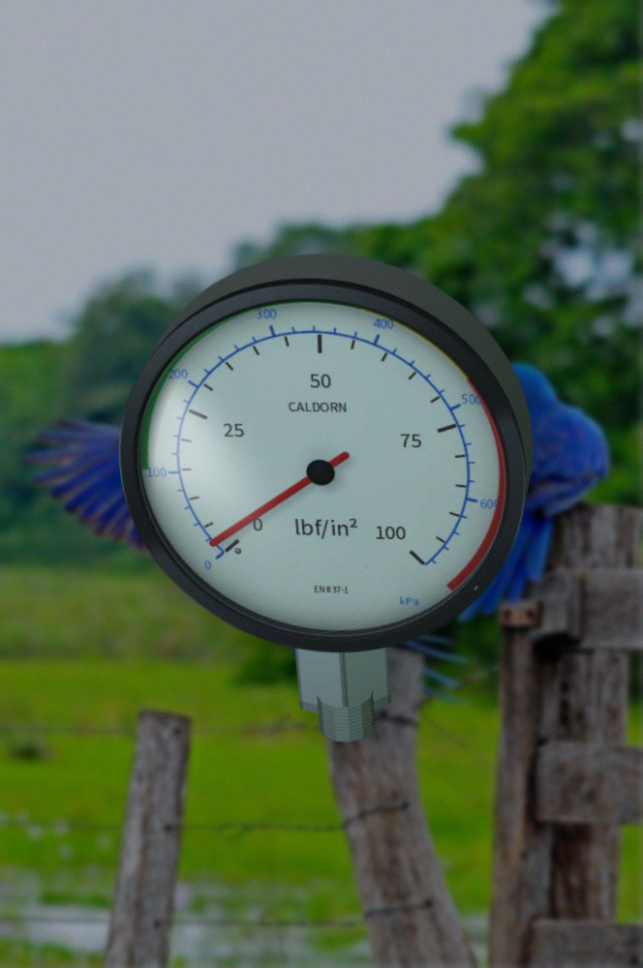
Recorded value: 2.5; psi
